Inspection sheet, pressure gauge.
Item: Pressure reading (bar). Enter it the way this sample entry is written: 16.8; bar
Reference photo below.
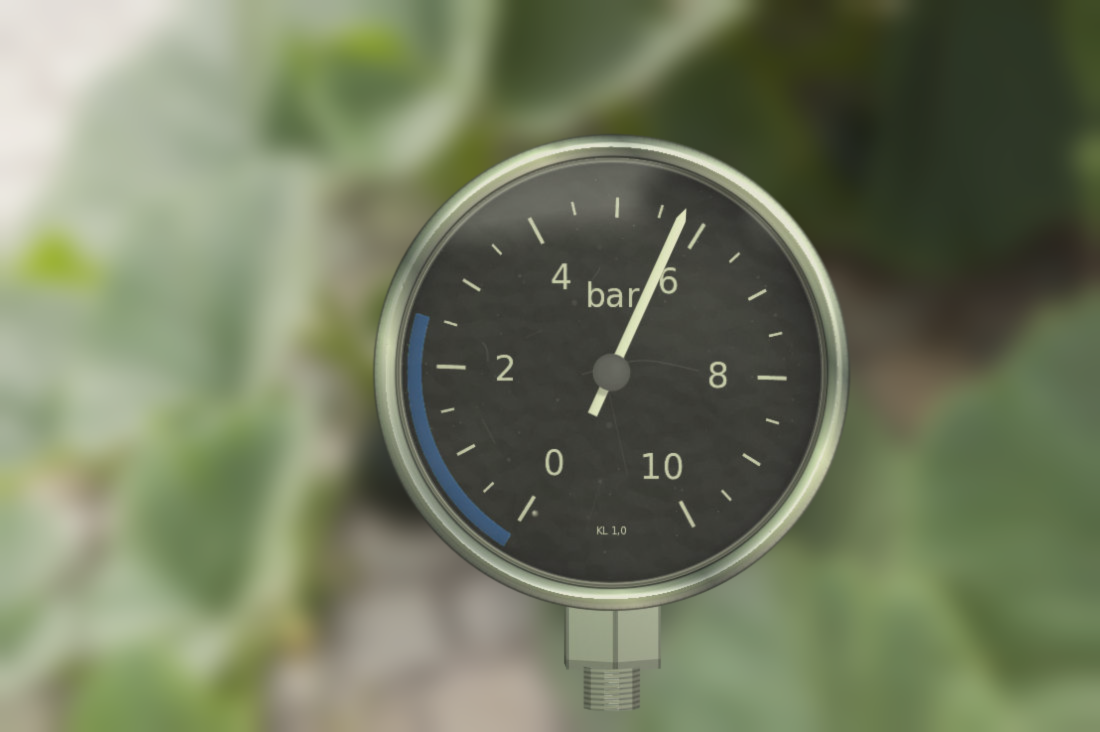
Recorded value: 5.75; bar
